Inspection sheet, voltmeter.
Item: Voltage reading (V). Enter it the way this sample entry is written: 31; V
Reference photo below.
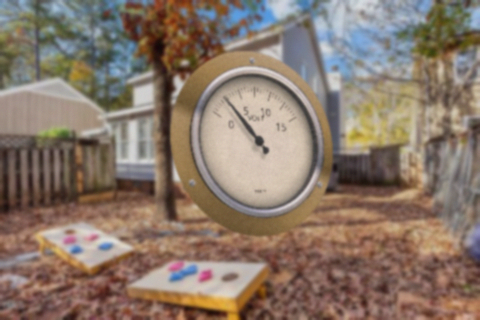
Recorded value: 2.5; V
